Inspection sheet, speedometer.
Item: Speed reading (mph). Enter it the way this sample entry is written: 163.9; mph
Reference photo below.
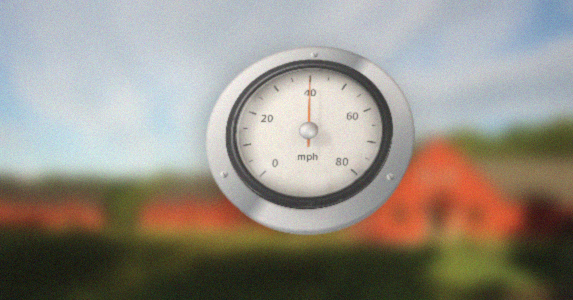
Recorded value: 40; mph
